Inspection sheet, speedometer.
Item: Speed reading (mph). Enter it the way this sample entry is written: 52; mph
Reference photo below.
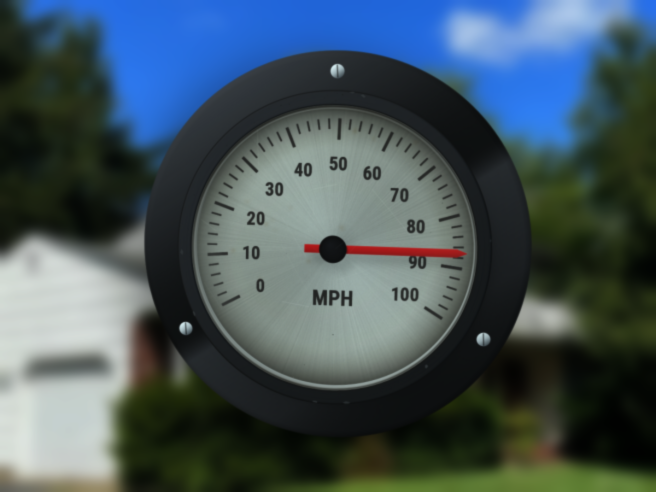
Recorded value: 87; mph
